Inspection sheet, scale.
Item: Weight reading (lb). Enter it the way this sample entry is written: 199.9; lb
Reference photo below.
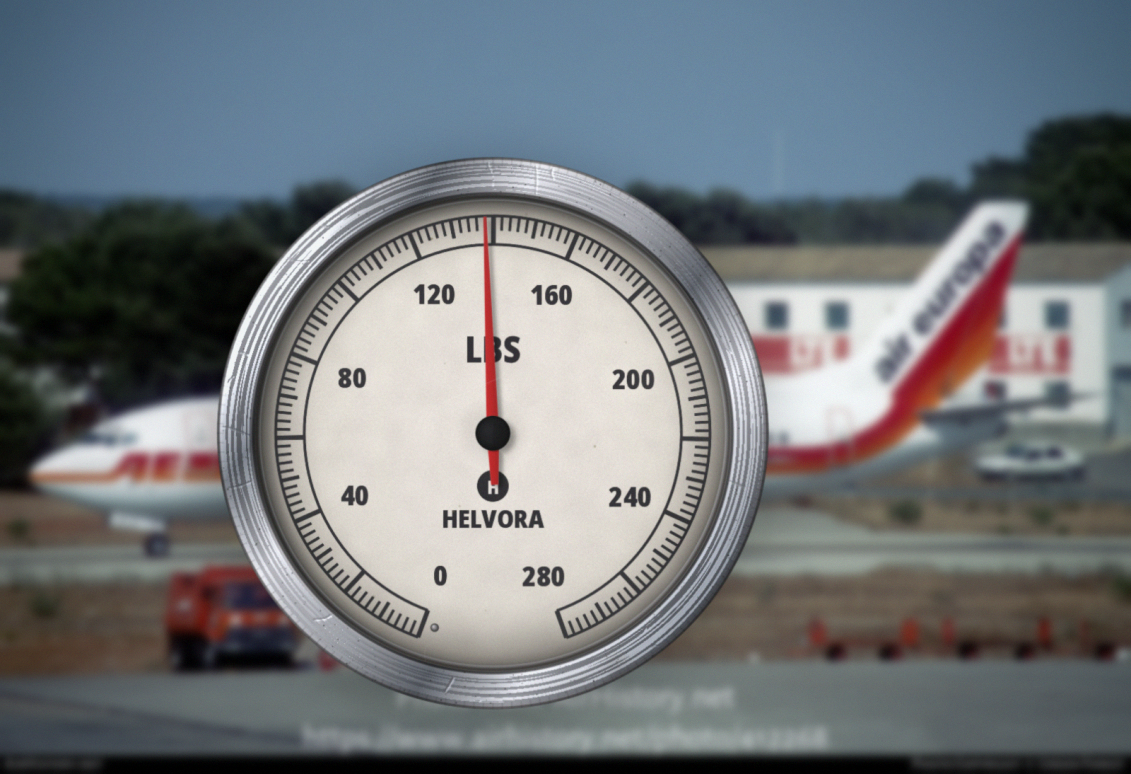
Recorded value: 138; lb
